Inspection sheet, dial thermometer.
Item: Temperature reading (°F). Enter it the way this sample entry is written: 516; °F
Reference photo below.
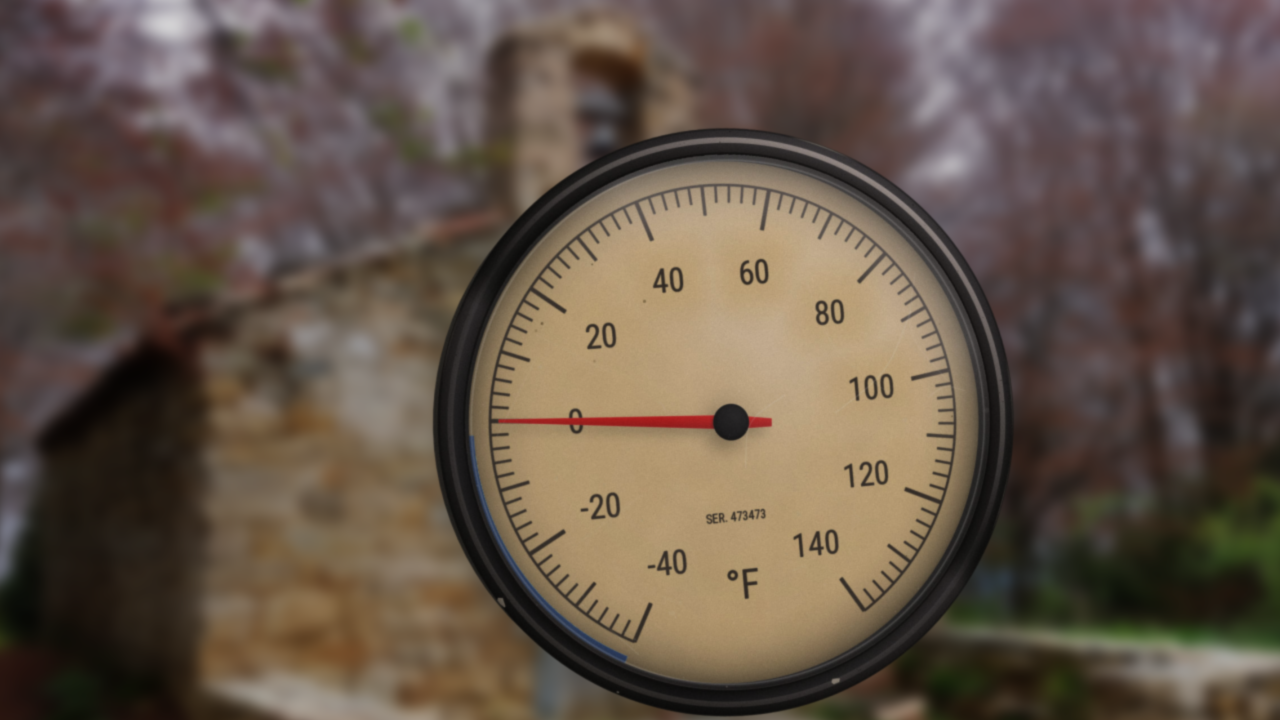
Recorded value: 0; °F
